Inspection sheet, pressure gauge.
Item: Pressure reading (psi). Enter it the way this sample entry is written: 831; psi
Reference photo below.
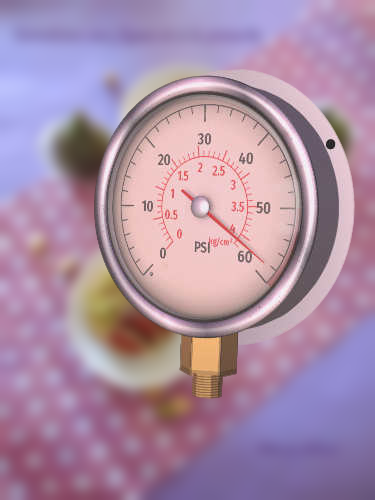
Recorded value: 58; psi
